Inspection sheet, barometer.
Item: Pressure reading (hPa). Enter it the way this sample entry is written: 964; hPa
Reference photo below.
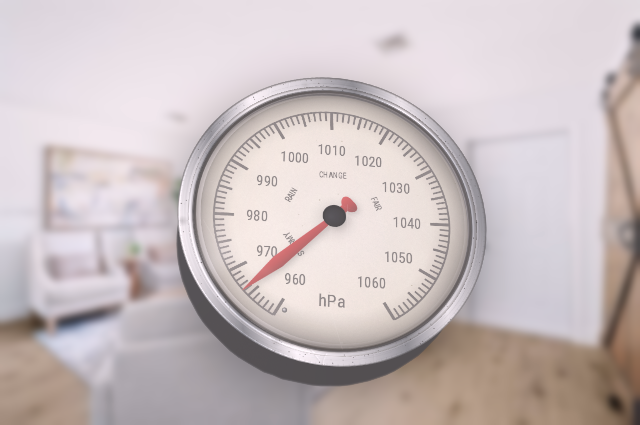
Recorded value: 966; hPa
